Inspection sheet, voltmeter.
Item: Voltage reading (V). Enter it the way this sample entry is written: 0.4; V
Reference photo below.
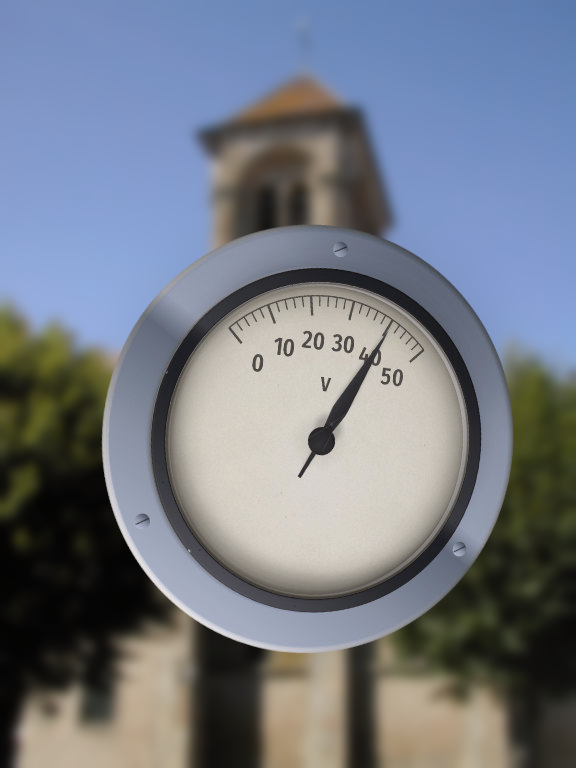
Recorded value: 40; V
